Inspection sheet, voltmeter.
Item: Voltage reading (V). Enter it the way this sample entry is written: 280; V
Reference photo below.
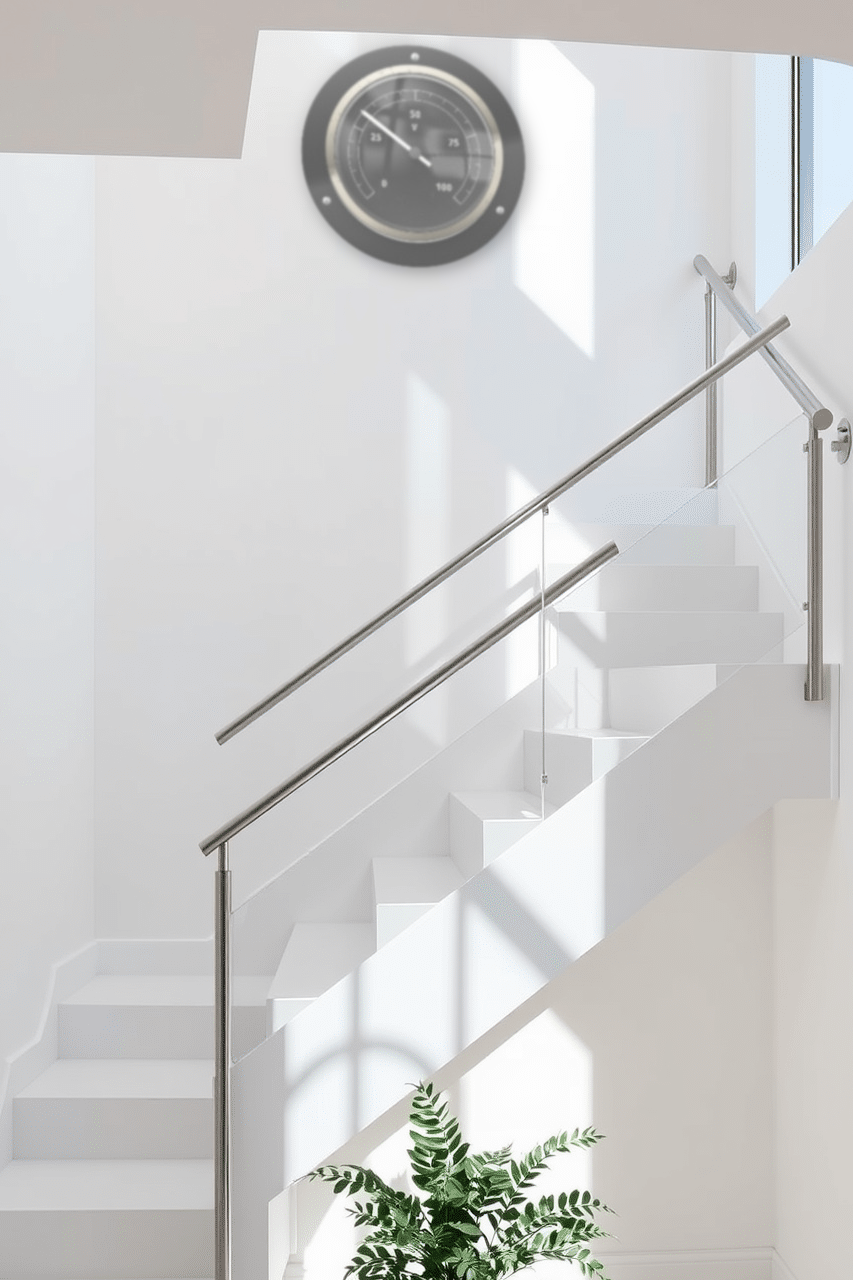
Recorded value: 30; V
